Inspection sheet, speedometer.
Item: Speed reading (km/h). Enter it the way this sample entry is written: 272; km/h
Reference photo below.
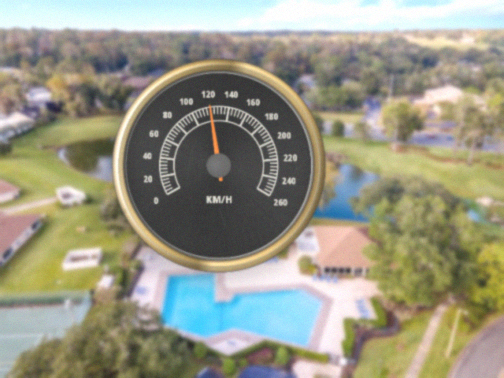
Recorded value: 120; km/h
